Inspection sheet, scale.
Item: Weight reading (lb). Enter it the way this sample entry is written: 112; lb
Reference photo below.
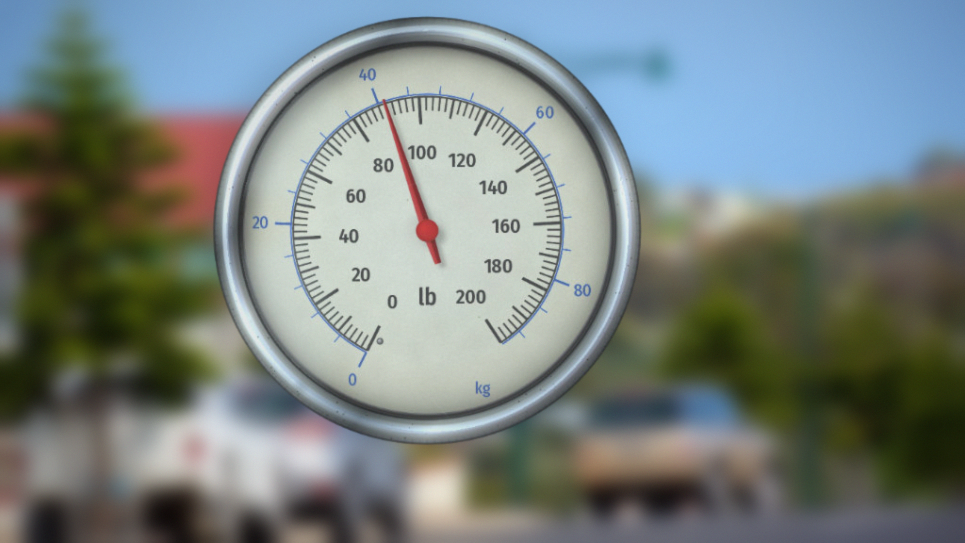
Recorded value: 90; lb
